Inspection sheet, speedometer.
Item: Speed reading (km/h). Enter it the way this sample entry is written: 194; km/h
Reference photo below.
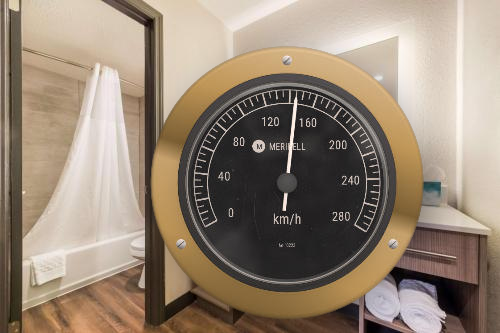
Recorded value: 145; km/h
